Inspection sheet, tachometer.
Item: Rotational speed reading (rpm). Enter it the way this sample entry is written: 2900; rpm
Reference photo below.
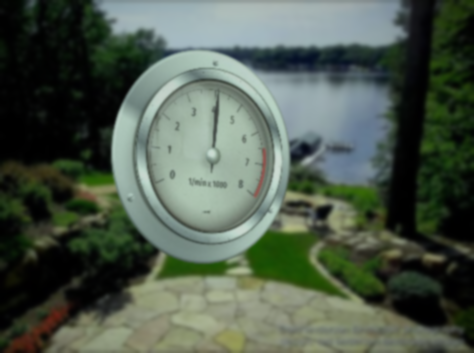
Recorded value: 4000; rpm
